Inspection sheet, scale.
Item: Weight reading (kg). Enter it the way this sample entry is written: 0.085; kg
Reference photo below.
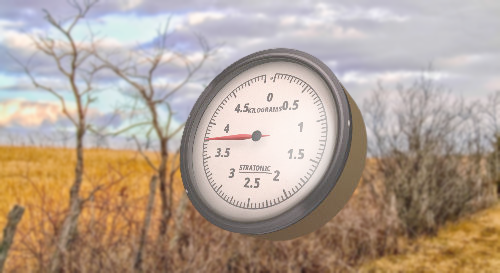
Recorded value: 3.75; kg
